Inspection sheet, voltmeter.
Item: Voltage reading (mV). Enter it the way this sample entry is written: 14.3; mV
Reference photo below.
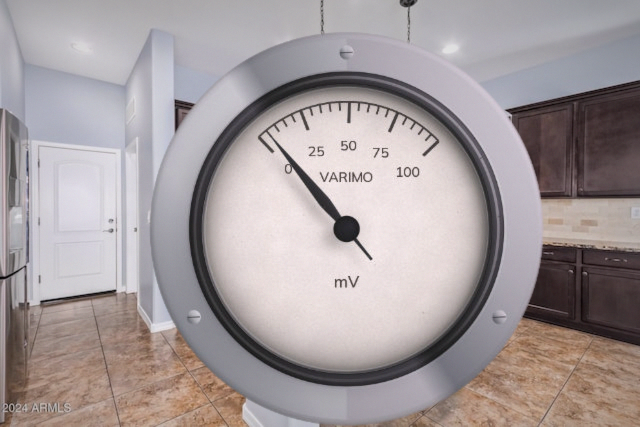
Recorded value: 5; mV
